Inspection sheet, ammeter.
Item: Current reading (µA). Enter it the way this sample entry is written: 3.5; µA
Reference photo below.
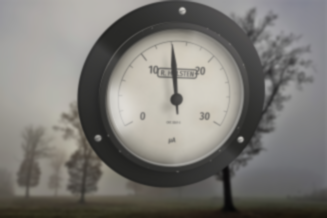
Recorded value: 14; µA
